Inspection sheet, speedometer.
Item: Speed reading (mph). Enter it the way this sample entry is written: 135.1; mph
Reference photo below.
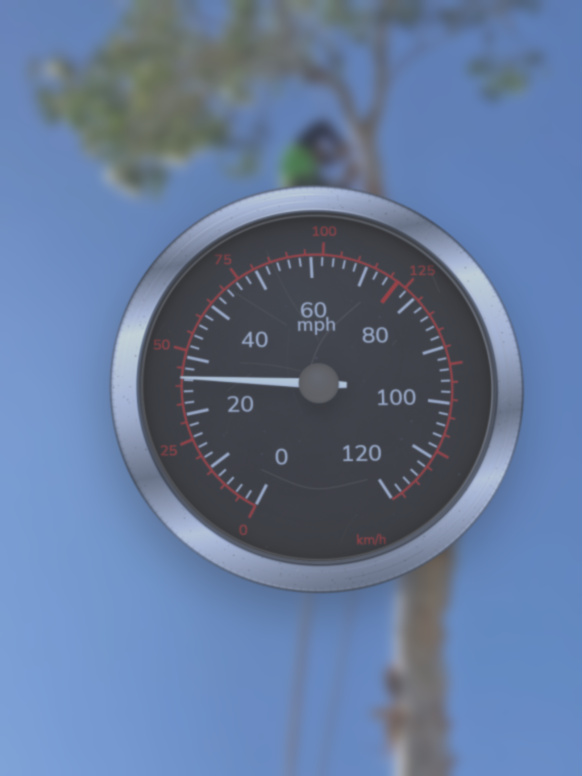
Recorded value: 26; mph
